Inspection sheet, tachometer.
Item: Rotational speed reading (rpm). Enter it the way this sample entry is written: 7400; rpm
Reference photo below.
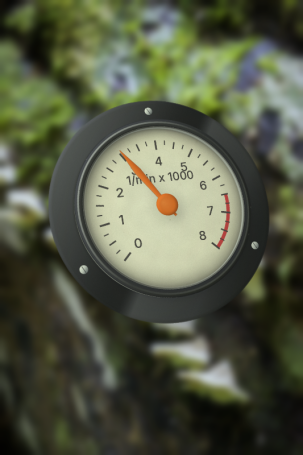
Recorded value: 3000; rpm
